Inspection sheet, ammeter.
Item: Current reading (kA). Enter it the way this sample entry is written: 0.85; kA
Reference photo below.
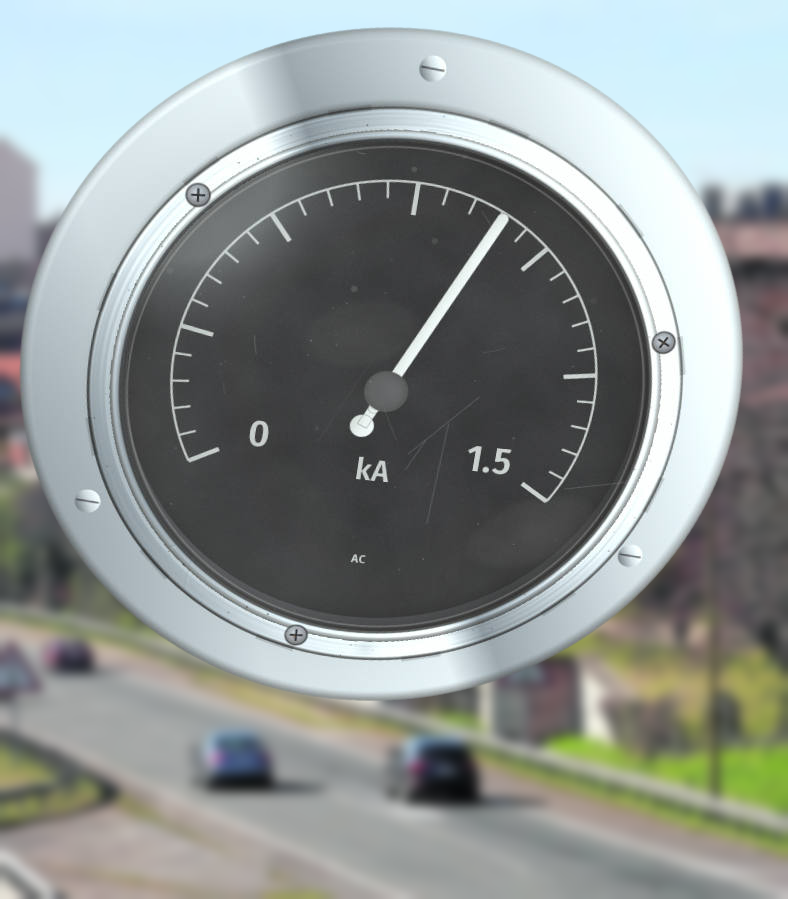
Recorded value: 0.9; kA
